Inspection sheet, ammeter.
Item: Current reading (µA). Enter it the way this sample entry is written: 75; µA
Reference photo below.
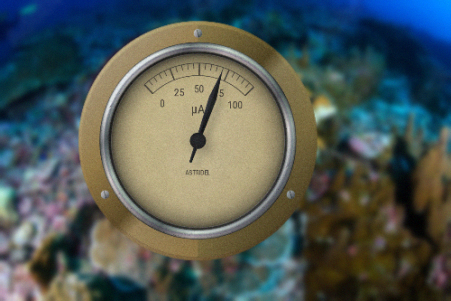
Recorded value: 70; µA
